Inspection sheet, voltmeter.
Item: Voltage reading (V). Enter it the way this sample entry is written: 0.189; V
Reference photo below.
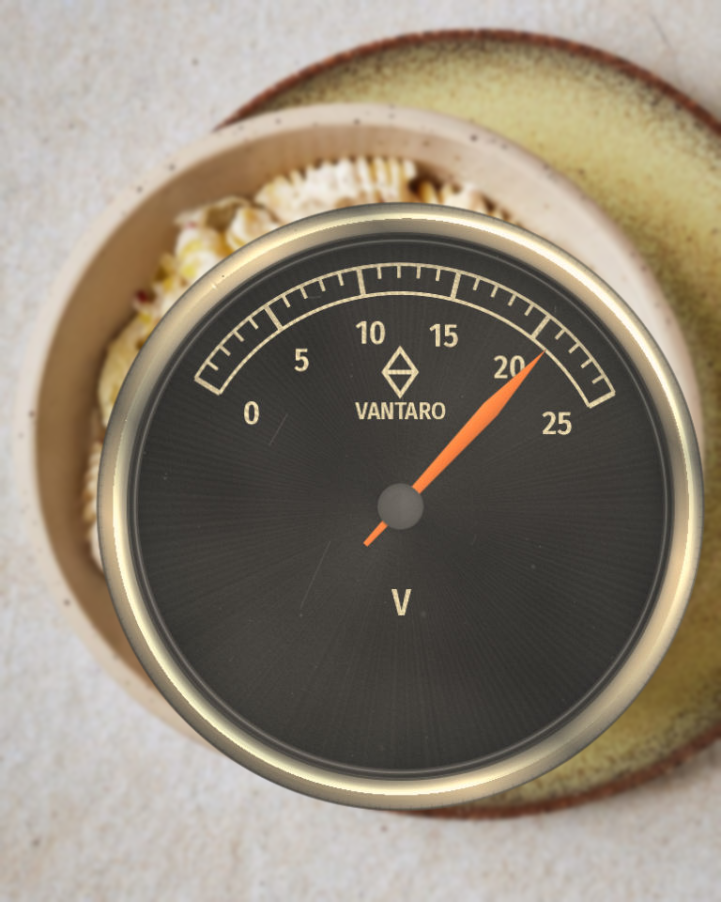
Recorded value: 21; V
